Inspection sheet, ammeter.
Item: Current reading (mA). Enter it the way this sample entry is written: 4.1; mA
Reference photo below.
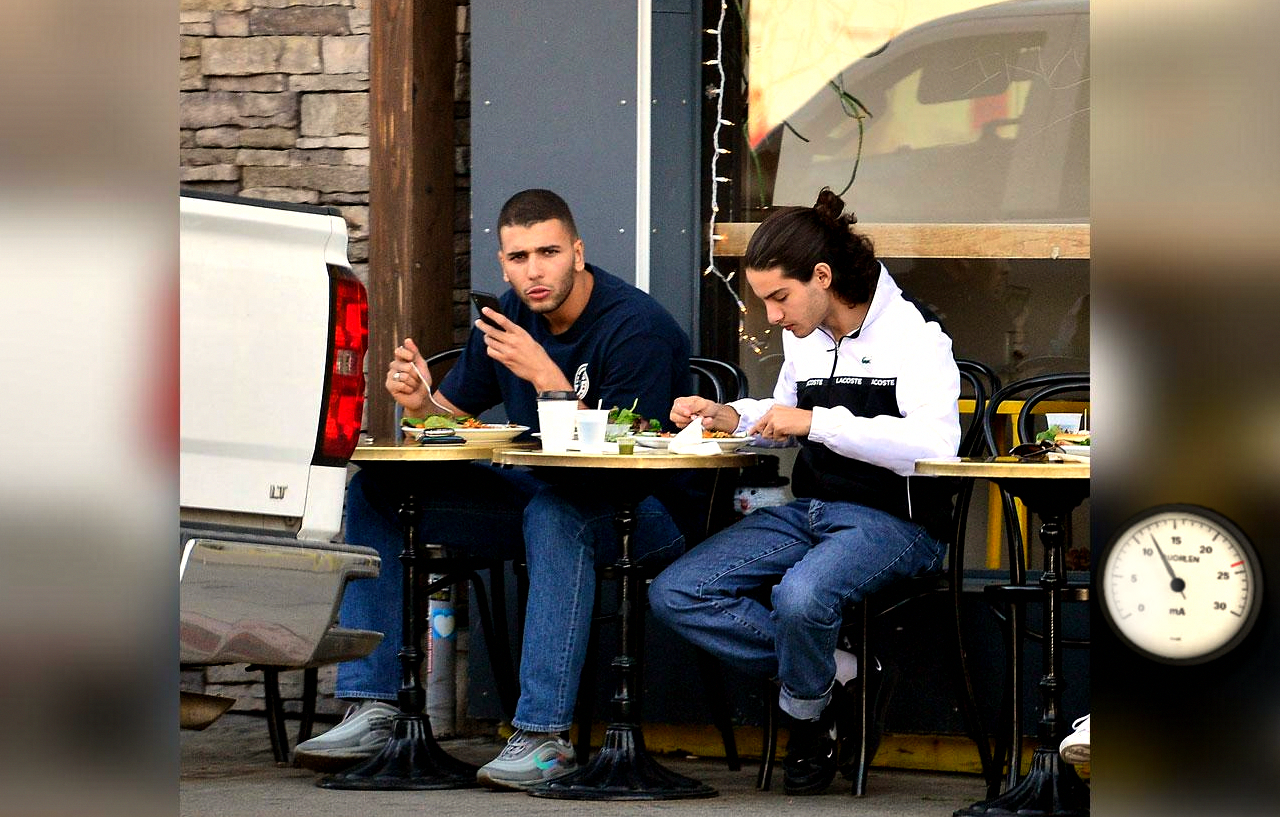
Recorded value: 12; mA
